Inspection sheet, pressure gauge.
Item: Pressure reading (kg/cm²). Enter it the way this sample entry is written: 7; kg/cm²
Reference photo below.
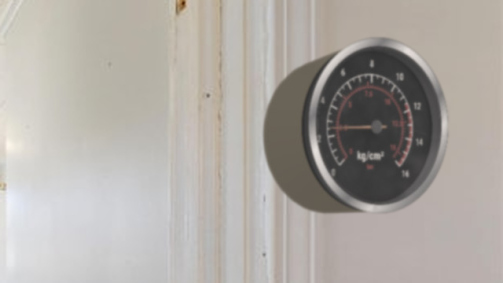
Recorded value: 2.5; kg/cm²
